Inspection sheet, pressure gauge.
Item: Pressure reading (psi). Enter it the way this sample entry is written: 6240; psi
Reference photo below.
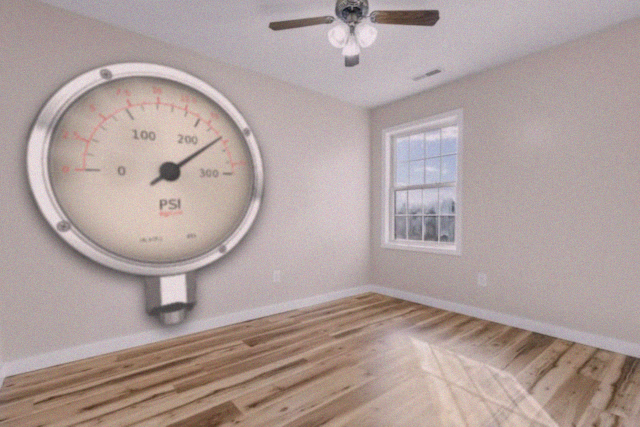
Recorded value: 240; psi
